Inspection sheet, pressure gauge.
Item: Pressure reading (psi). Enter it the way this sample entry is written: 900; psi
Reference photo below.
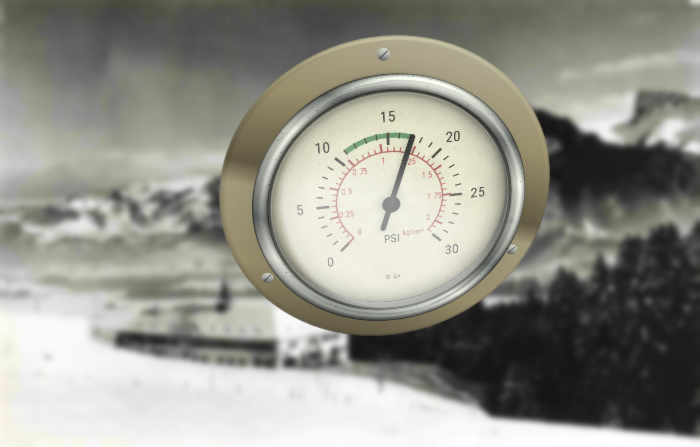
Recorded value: 17; psi
